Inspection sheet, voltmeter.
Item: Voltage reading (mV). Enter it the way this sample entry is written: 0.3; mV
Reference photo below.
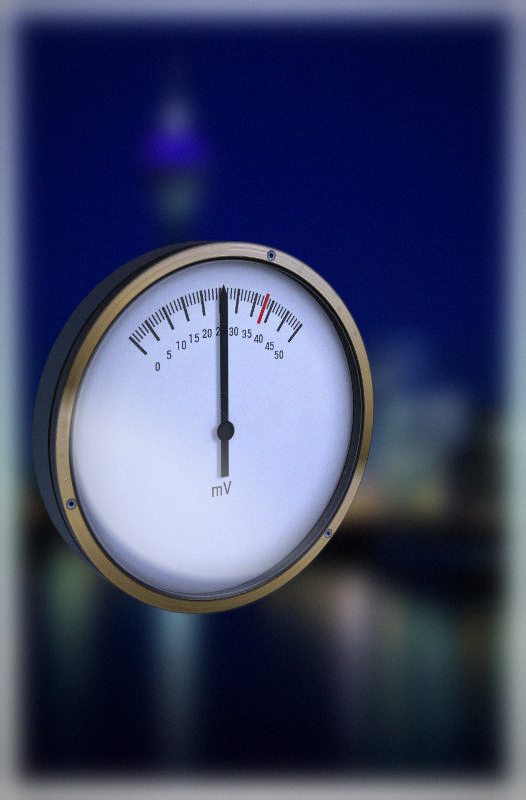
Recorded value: 25; mV
